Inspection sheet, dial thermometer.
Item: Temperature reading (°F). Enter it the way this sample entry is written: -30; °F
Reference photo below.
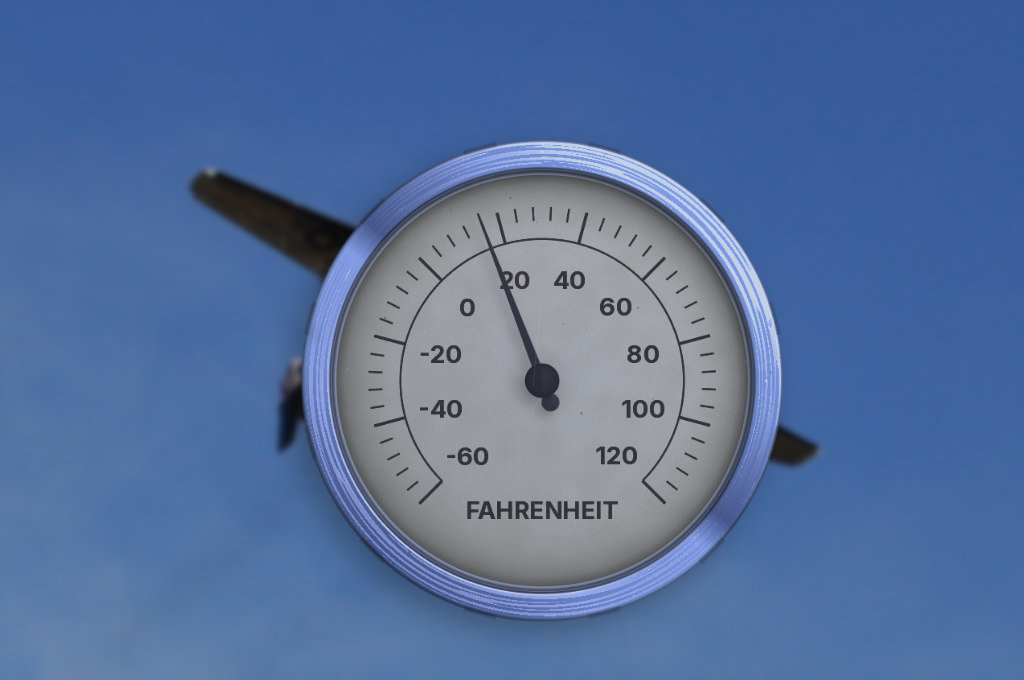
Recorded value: 16; °F
